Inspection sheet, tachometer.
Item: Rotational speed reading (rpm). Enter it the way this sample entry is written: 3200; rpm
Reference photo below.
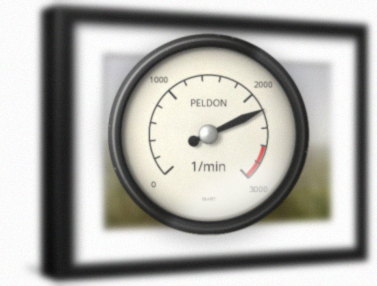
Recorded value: 2200; rpm
